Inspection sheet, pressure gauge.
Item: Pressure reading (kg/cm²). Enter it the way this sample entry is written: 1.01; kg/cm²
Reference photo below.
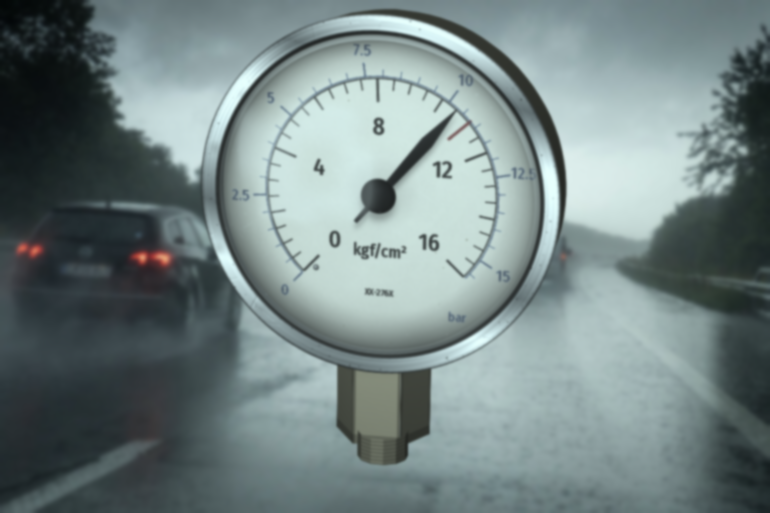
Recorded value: 10.5; kg/cm²
